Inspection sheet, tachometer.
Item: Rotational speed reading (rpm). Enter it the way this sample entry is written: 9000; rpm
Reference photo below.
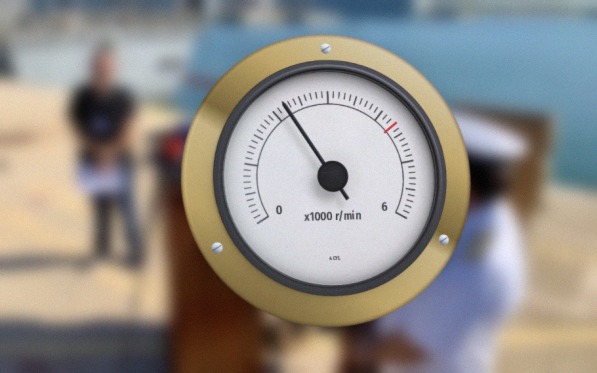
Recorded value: 2200; rpm
